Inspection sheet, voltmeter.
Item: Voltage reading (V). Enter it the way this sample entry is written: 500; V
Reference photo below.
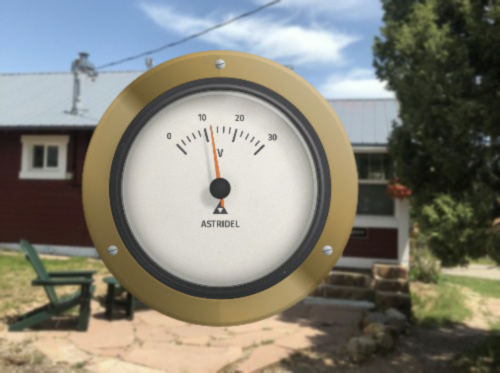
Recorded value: 12; V
